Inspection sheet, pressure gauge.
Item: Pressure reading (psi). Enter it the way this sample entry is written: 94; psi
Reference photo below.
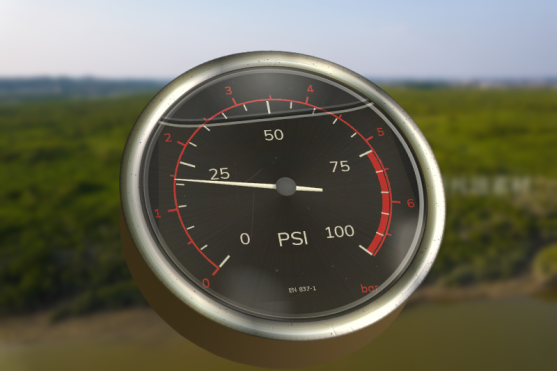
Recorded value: 20; psi
